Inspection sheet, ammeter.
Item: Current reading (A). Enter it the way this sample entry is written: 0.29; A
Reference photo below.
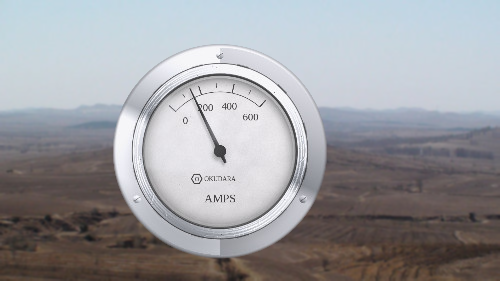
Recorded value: 150; A
